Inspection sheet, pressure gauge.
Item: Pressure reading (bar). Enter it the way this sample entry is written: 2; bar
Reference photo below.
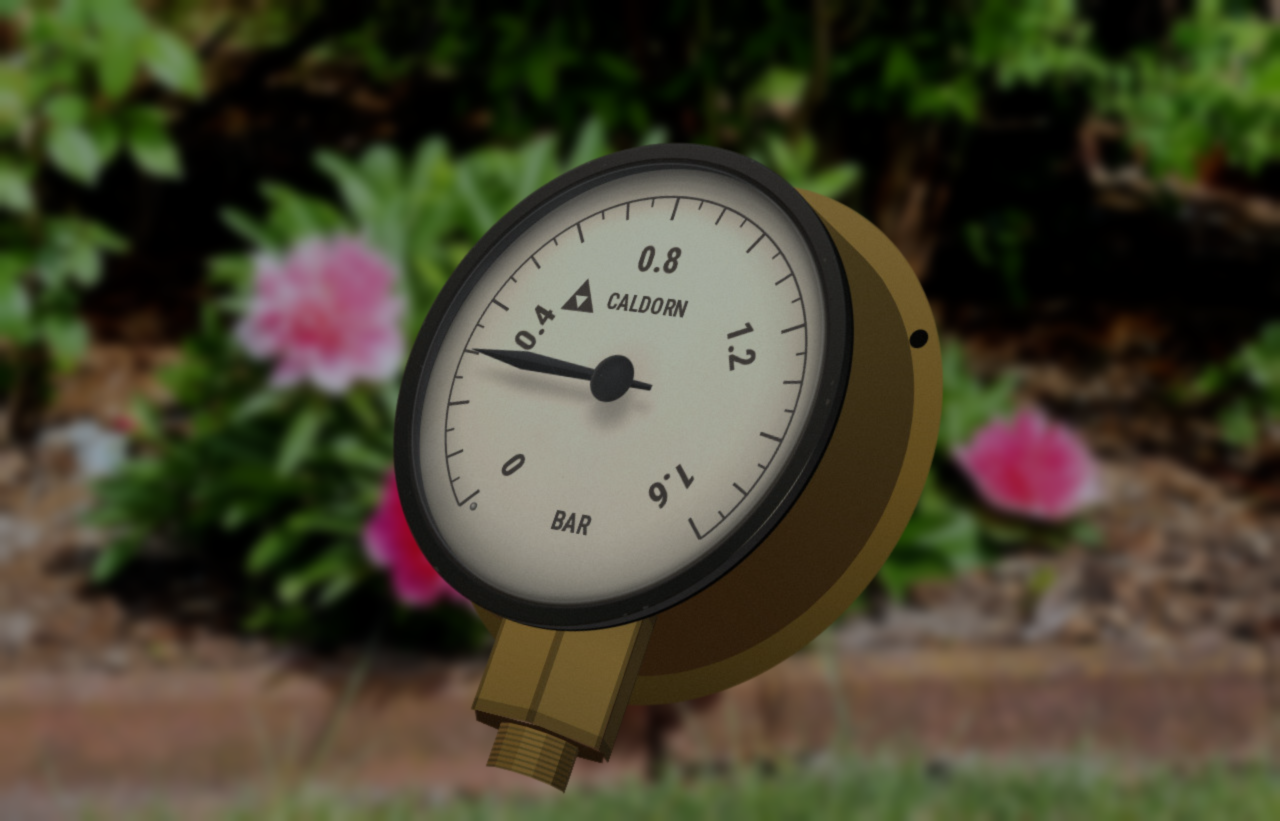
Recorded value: 0.3; bar
